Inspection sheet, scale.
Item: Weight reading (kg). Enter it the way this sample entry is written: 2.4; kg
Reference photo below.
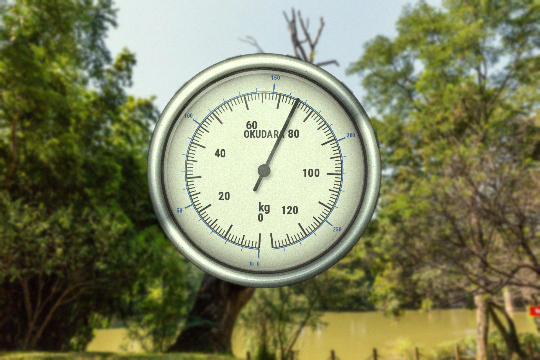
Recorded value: 75; kg
